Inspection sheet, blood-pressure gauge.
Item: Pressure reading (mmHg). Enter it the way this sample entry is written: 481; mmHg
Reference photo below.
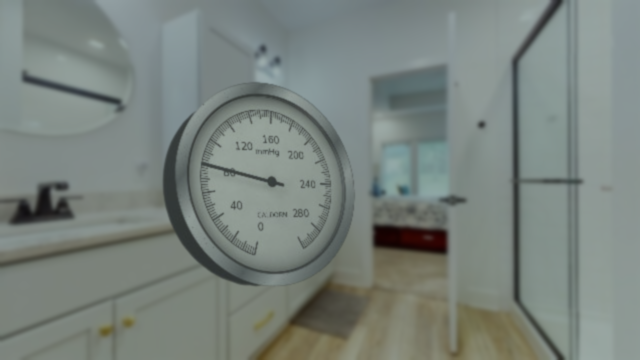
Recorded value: 80; mmHg
